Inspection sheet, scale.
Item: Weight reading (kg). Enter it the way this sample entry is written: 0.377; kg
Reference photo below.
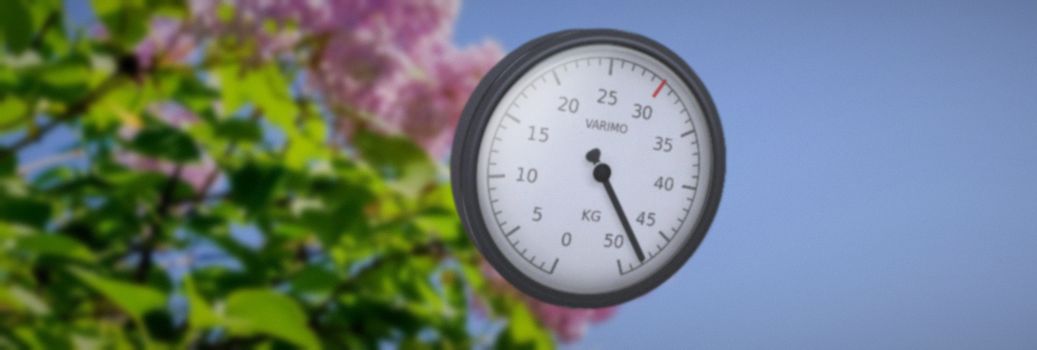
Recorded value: 48; kg
